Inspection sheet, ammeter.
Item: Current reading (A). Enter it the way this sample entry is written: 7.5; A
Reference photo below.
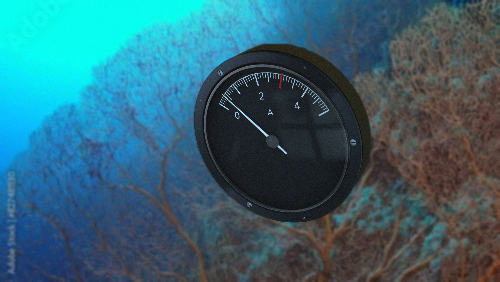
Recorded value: 0.5; A
